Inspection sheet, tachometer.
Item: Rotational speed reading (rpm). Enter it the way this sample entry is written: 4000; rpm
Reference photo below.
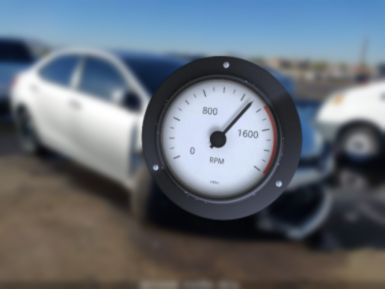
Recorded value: 1300; rpm
